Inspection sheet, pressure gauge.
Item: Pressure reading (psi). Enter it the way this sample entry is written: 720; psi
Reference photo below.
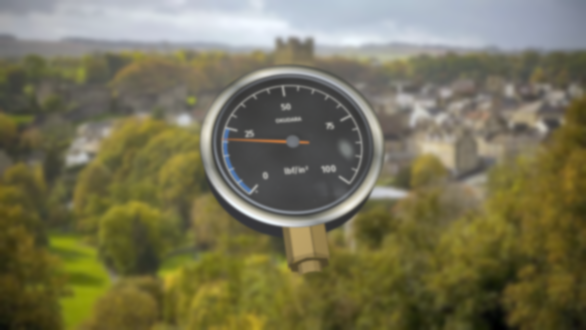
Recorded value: 20; psi
